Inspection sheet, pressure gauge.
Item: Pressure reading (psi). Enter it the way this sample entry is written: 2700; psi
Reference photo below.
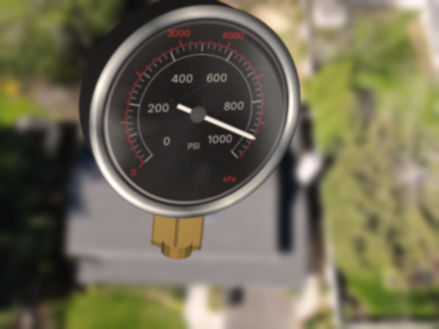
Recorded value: 920; psi
